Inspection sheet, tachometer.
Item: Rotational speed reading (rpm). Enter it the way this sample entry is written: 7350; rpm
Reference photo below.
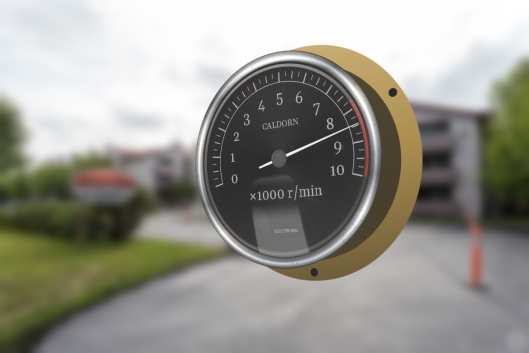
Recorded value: 8500; rpm
